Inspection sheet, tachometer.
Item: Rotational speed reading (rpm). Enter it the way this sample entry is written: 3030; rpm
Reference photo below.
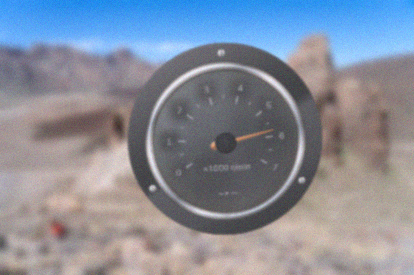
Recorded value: 5750; rpm
